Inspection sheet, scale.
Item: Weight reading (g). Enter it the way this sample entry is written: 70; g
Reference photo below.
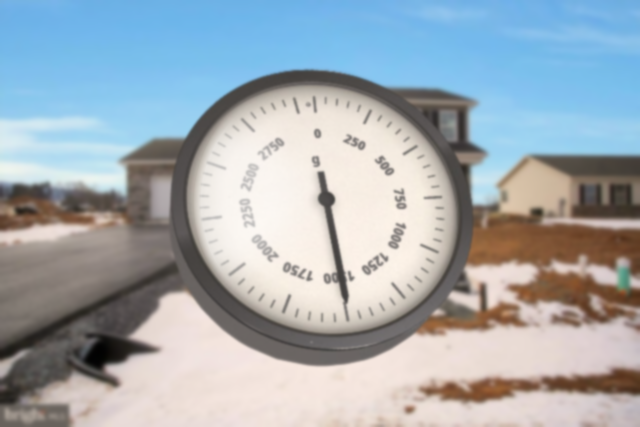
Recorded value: 1500; g
